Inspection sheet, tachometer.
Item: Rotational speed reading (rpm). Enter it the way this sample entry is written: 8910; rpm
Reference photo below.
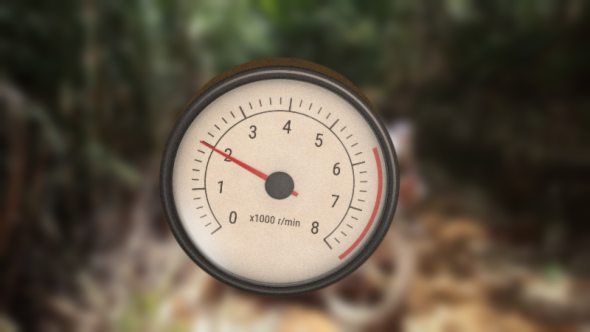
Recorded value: 2000; rpm
